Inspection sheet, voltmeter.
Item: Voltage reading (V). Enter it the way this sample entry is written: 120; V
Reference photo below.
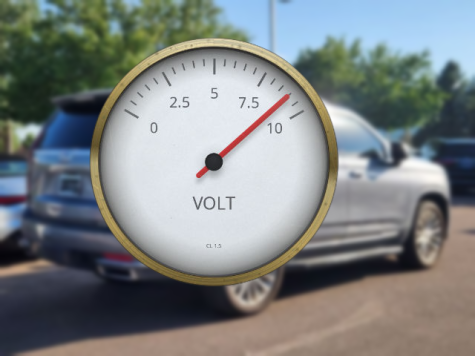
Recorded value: 9; V
